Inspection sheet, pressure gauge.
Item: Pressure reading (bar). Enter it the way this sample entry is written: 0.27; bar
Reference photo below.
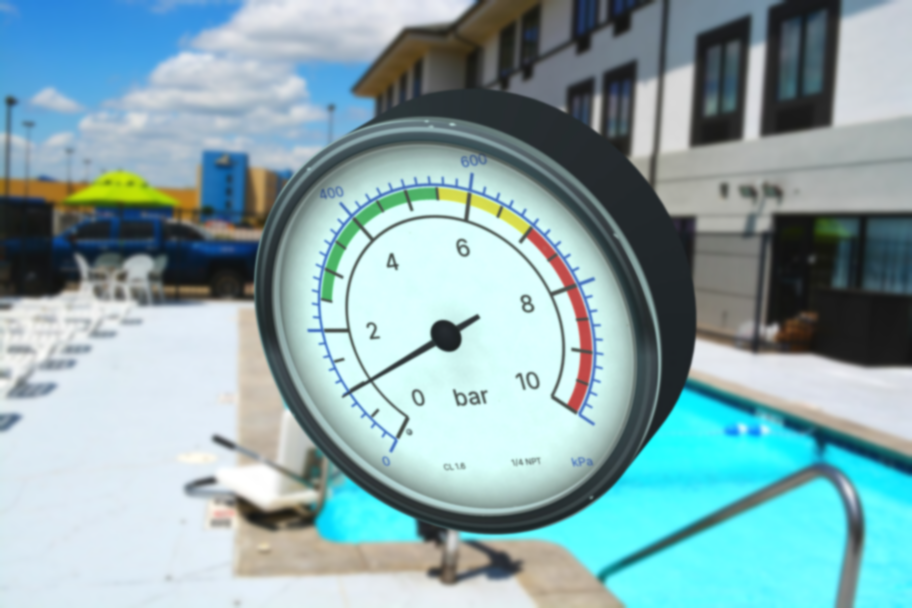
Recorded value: 1; bar
